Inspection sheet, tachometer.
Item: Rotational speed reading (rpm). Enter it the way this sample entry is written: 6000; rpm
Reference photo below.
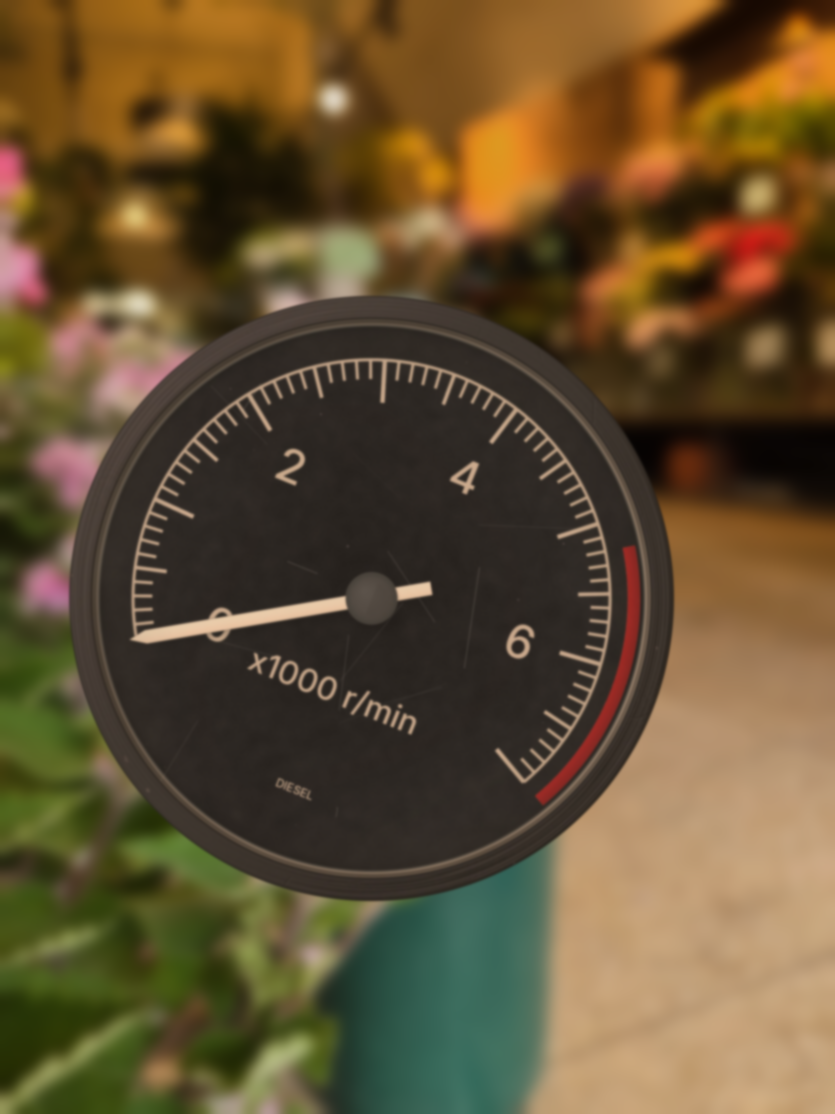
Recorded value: 0; rpm
